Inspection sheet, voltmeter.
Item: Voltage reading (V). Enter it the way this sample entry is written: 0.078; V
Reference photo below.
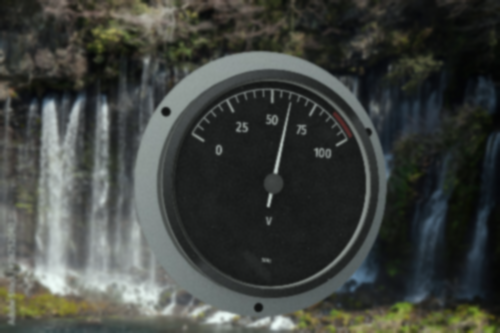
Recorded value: 60; V
